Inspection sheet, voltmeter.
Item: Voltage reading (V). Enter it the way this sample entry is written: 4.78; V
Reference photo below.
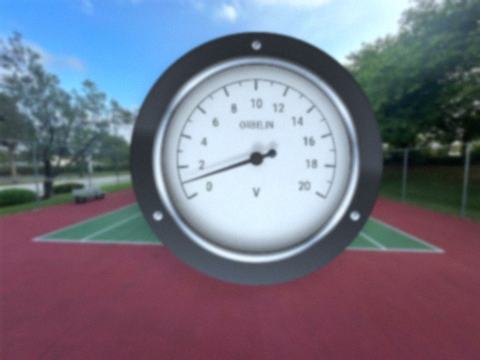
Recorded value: 1; V
